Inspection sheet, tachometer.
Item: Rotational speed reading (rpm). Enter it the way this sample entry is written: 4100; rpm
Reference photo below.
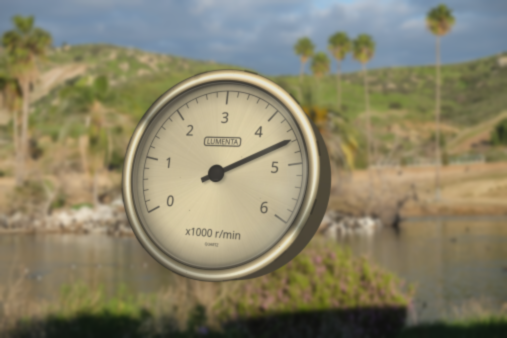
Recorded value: 4600; rpm
